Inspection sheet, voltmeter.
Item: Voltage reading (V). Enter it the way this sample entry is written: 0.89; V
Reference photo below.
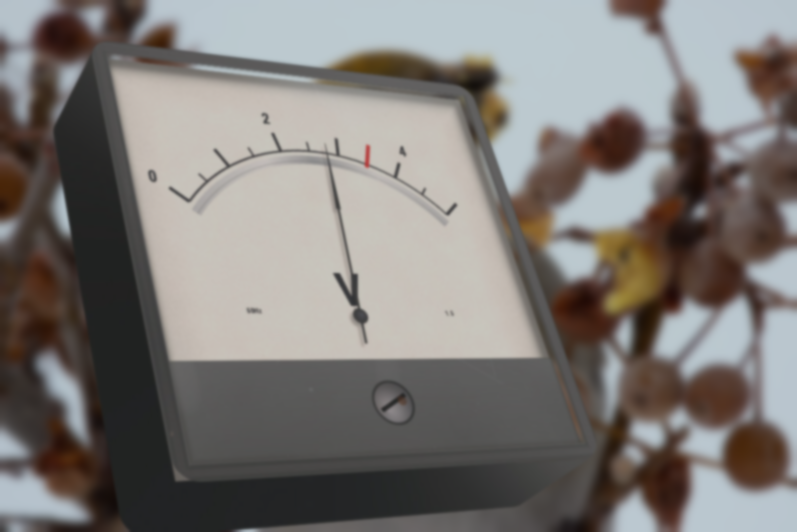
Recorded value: 2.75; V
